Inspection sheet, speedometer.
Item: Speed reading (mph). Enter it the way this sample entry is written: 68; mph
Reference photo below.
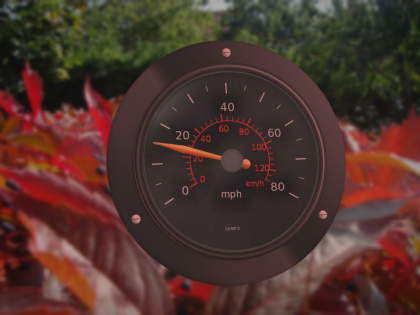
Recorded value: 15; mph
